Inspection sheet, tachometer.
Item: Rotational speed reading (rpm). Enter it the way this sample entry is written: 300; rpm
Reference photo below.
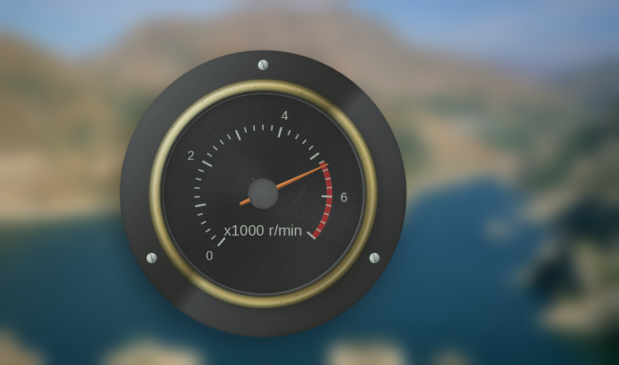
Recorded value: 5300; rpm
